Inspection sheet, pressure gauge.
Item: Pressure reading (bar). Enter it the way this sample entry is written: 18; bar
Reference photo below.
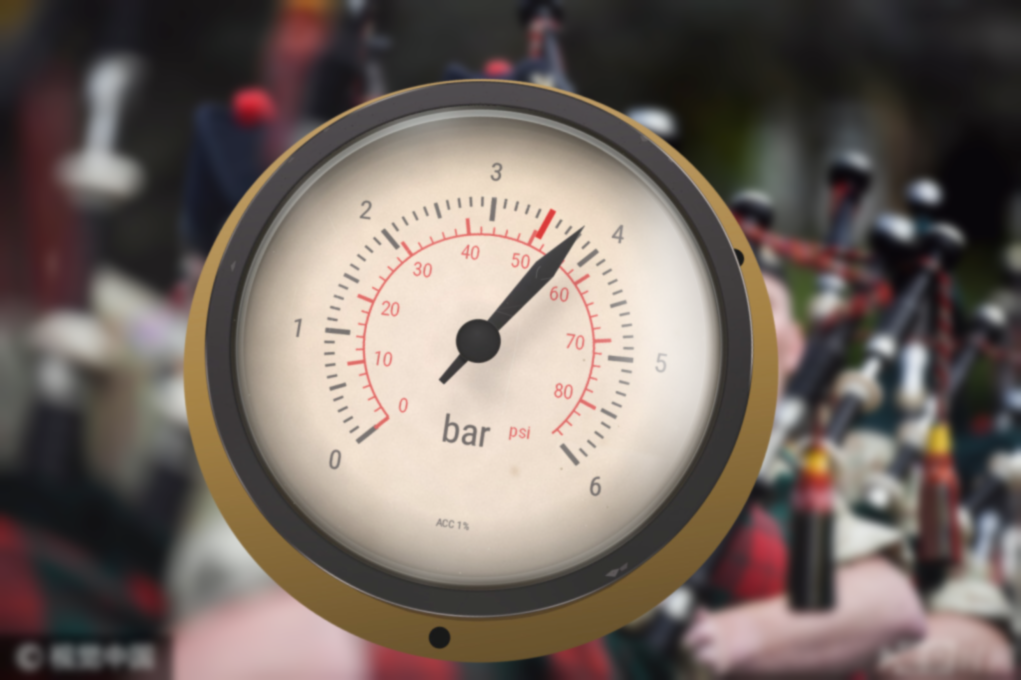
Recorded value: 3.8; bar
